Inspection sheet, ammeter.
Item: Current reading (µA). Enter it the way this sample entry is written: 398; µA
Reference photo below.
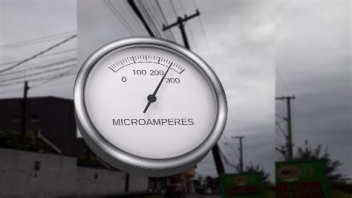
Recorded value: 250; µA
